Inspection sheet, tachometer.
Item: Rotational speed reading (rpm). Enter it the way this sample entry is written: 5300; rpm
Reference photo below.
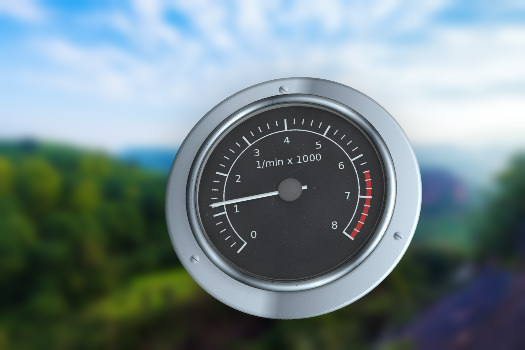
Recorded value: 1200; rpm
